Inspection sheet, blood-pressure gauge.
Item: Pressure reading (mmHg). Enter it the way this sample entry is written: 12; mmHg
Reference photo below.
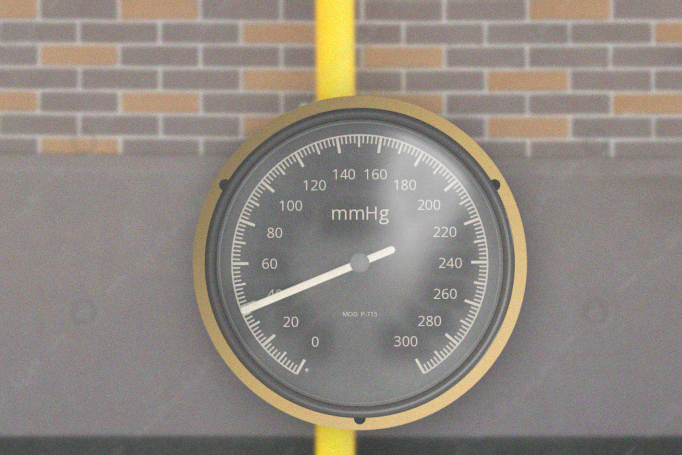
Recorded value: 38; mmHg
